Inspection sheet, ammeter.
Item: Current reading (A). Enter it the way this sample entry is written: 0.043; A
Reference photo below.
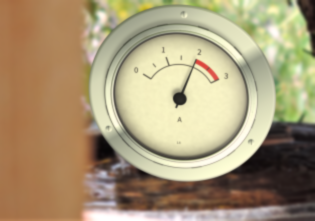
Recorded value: 2; A
